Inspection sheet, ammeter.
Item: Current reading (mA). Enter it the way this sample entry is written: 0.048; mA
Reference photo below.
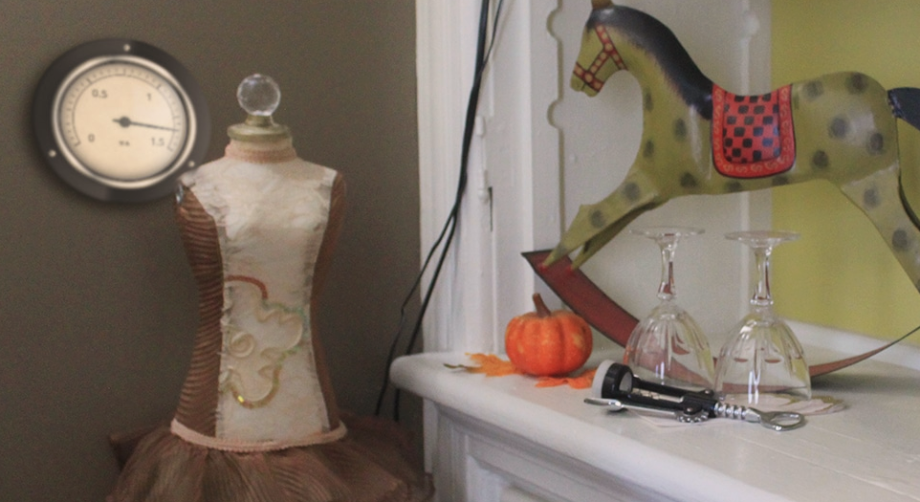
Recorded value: 1.35; mA
